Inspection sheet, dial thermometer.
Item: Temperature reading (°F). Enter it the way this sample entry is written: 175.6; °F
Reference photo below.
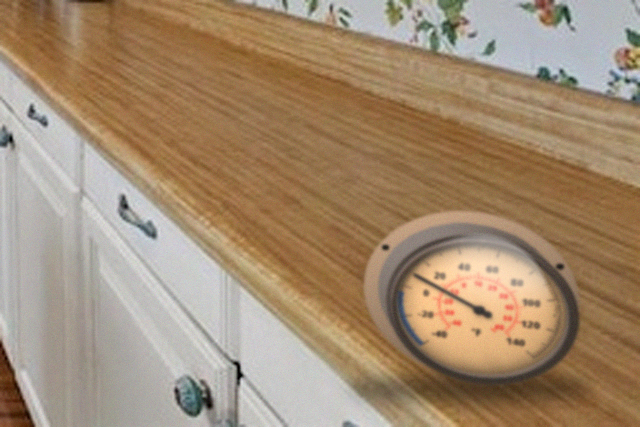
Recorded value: 10; °F
